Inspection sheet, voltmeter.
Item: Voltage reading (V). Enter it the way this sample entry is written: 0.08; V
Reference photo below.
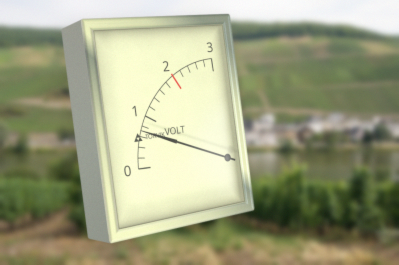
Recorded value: 0.7; V
